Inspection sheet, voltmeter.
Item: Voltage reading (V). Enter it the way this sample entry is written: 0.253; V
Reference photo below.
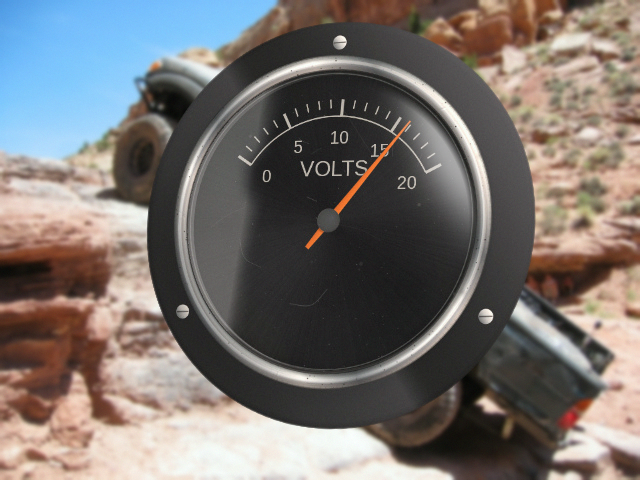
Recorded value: 16; V
